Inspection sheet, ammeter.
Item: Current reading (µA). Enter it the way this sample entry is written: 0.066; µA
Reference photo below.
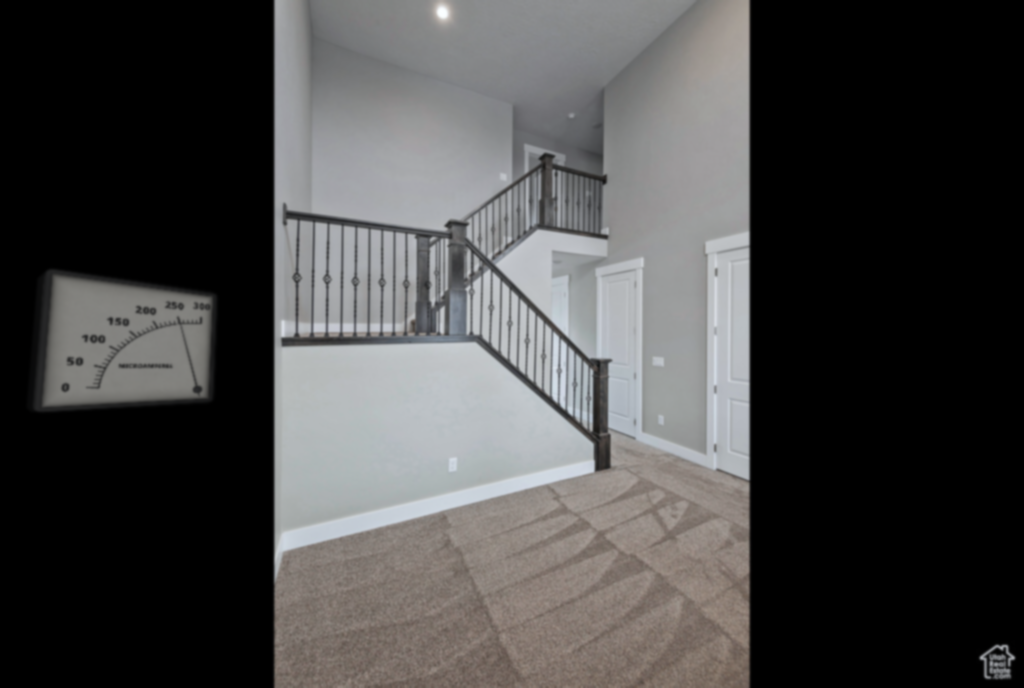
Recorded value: 250; µA
